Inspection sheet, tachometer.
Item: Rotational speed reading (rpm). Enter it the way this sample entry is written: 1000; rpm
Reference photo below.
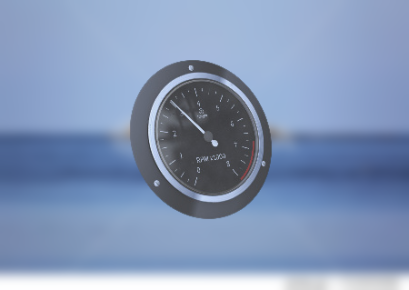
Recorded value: 3000; rpm
